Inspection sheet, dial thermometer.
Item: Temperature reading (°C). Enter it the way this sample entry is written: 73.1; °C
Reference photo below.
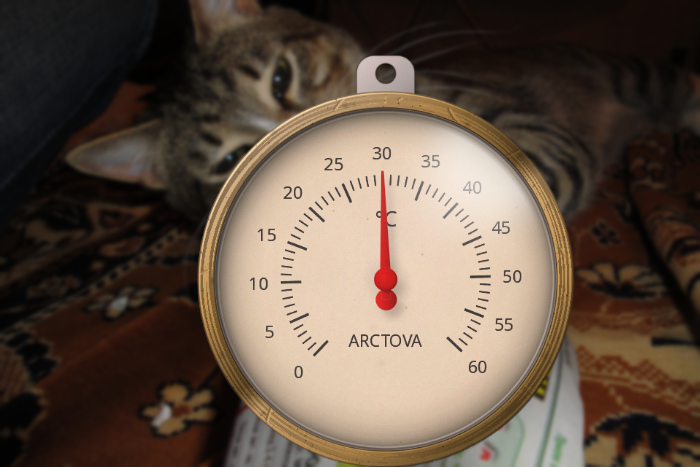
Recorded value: 30; °C
